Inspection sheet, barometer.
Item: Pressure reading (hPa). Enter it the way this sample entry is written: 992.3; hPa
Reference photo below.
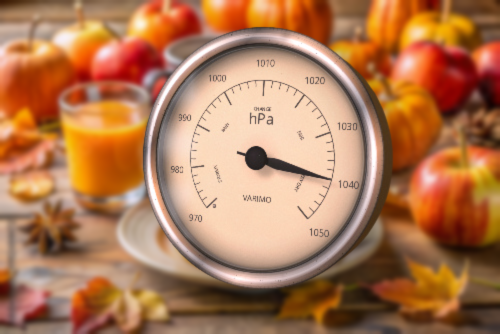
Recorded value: 1040; hPa
